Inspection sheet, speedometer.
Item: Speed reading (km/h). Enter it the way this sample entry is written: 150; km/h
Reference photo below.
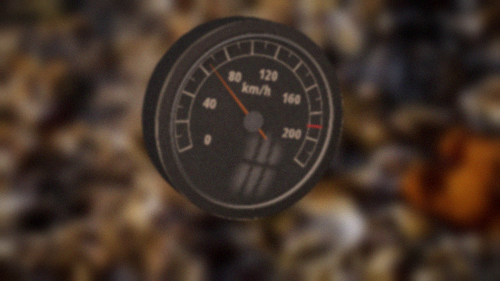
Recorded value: 65; km/h
